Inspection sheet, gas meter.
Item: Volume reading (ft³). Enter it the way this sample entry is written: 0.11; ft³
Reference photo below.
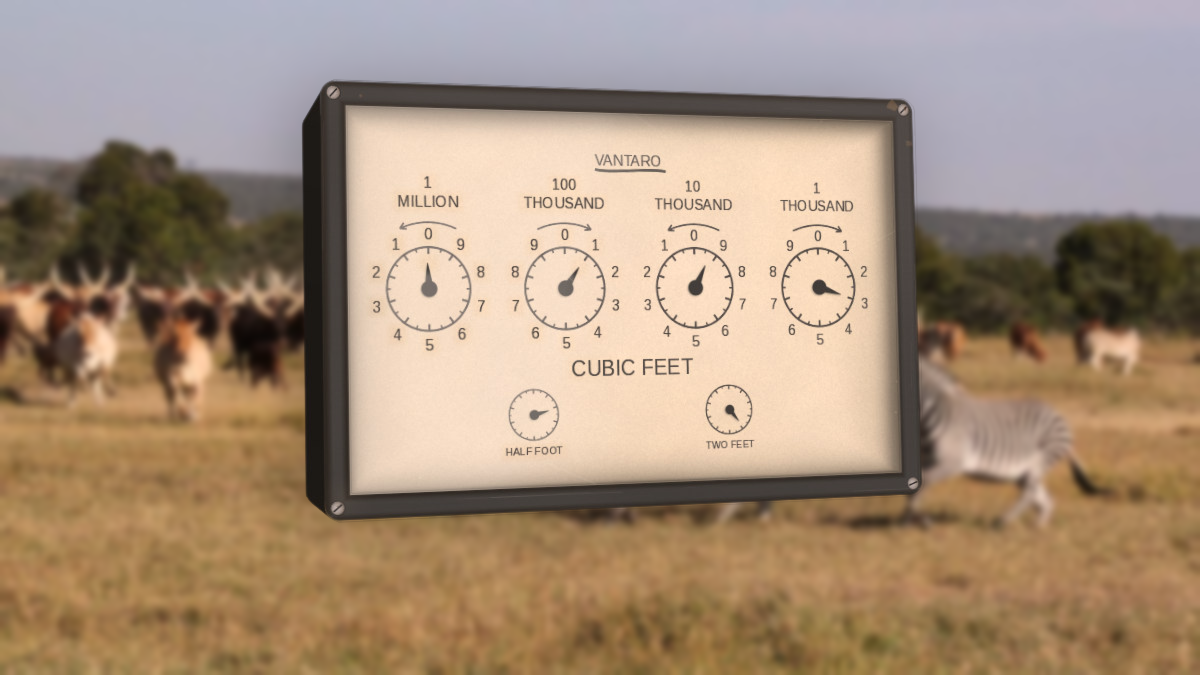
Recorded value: 9300; ft³
